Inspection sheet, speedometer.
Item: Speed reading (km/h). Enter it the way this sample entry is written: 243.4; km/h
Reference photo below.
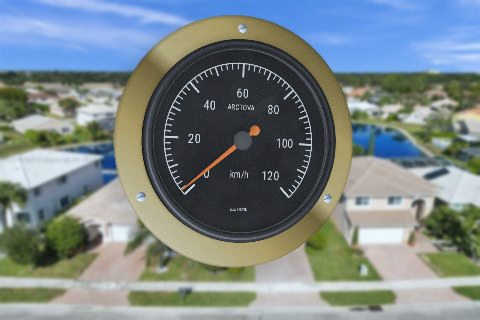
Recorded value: 2; km/h
